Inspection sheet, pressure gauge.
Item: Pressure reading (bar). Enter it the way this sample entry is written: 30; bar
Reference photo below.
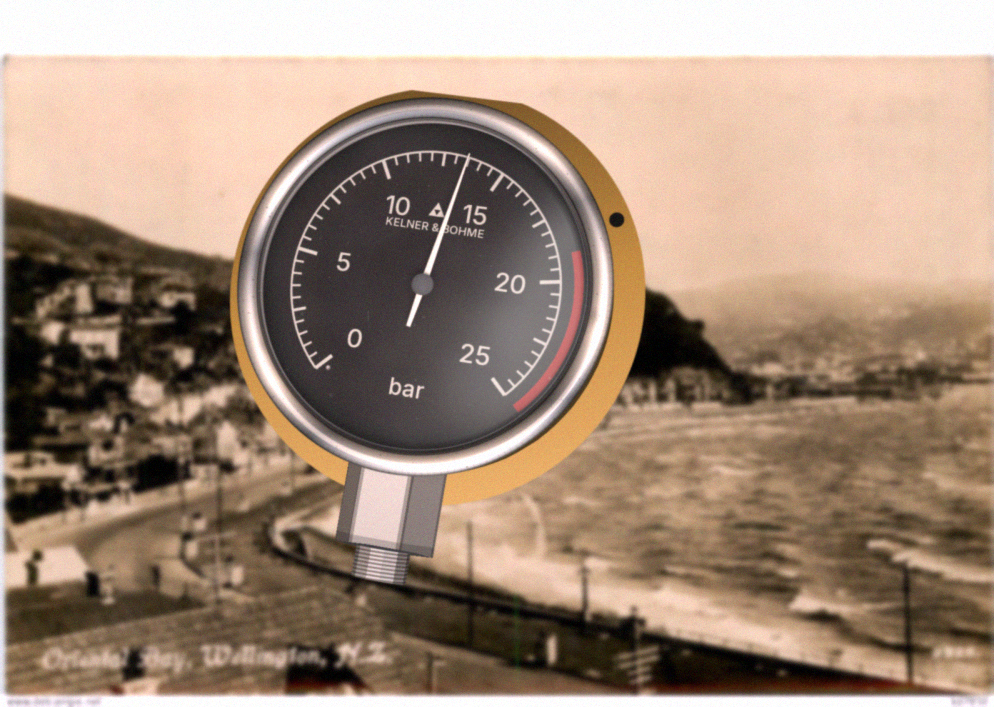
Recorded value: 13.5; bar
